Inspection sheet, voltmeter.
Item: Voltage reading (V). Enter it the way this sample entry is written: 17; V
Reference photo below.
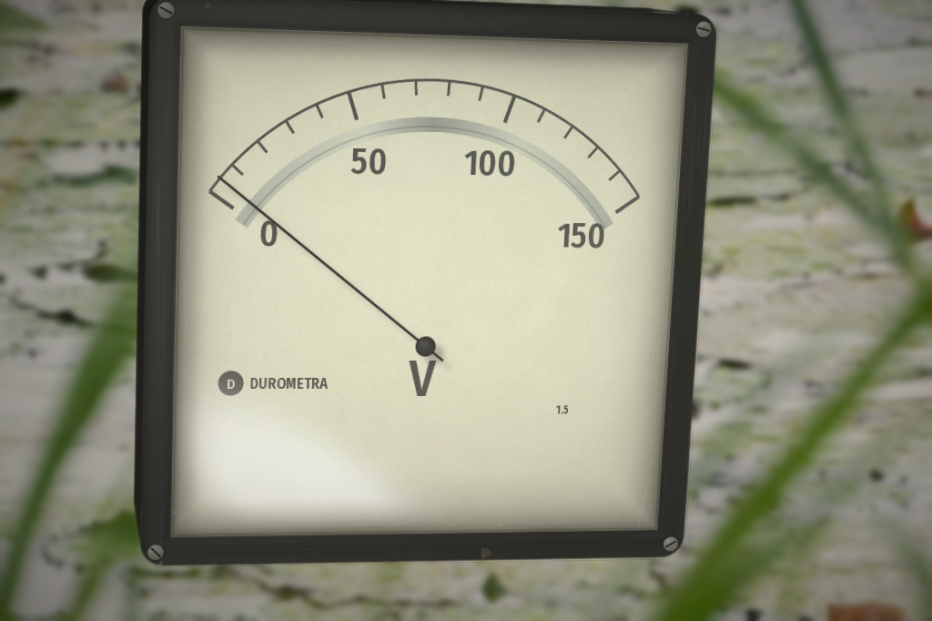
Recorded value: 5; V
